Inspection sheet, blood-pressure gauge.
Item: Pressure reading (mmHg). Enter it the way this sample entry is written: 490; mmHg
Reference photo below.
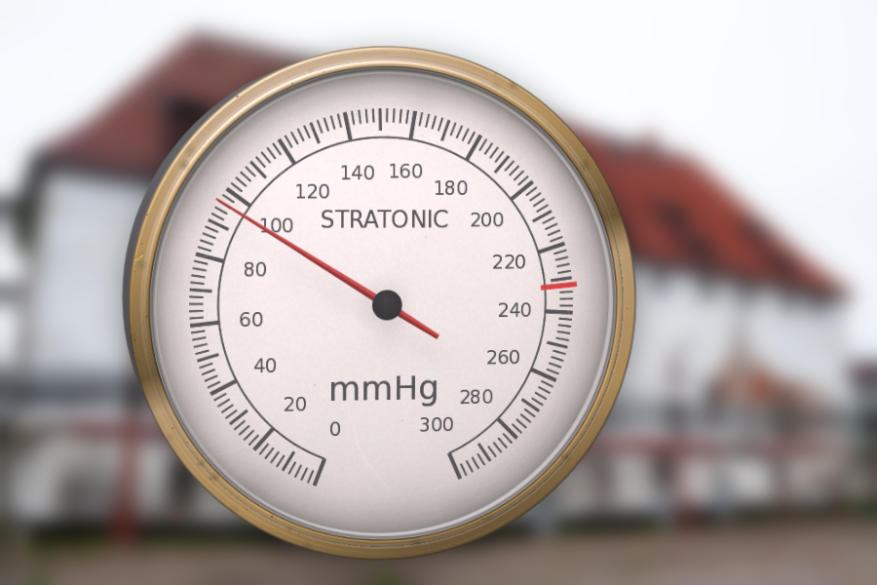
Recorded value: 96; mmHg
